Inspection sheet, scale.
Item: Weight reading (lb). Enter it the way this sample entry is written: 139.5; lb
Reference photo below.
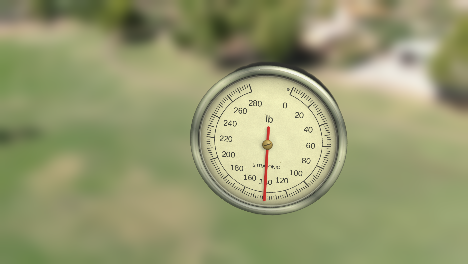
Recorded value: 140; lb
